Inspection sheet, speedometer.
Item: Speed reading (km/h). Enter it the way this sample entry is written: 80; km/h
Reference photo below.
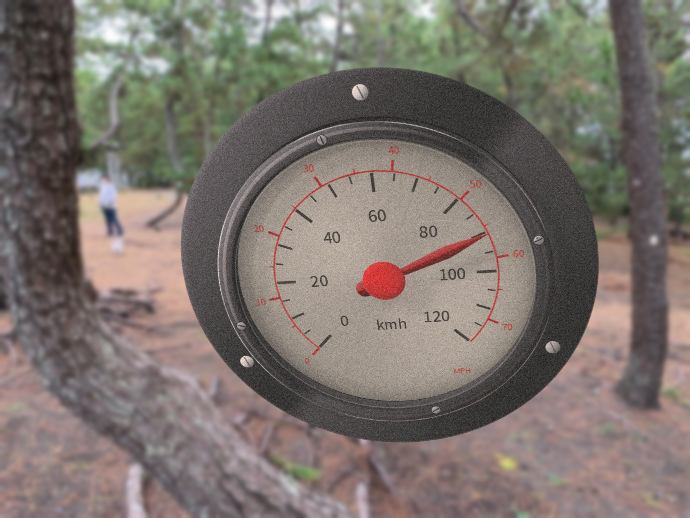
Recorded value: 90; km/h
